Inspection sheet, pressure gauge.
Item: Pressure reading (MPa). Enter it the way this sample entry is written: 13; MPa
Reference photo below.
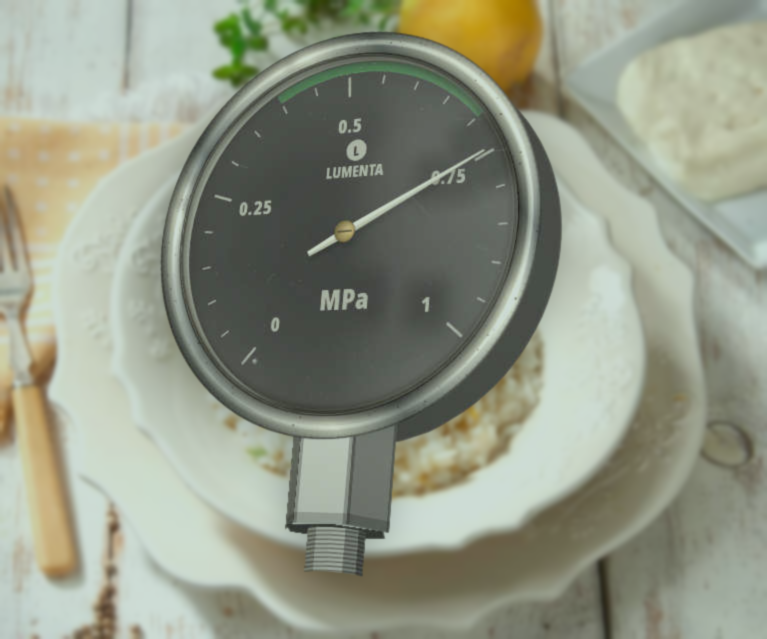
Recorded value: 0.75; MPa
